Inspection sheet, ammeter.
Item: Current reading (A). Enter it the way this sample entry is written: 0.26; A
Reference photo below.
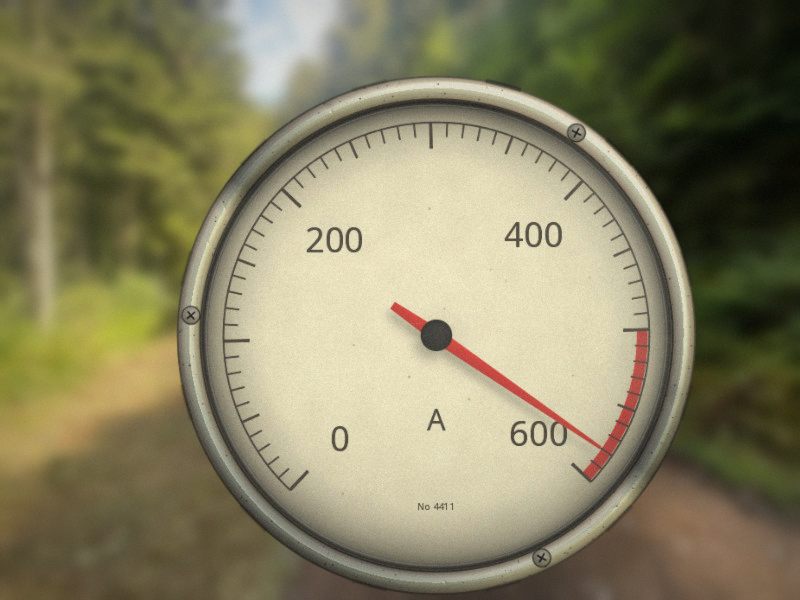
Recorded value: 580; A
